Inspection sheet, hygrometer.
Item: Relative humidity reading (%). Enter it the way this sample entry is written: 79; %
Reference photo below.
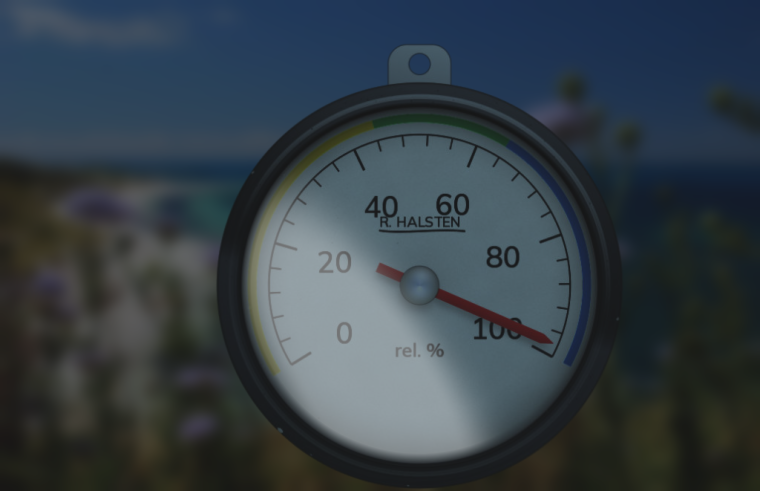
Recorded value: 98; %
